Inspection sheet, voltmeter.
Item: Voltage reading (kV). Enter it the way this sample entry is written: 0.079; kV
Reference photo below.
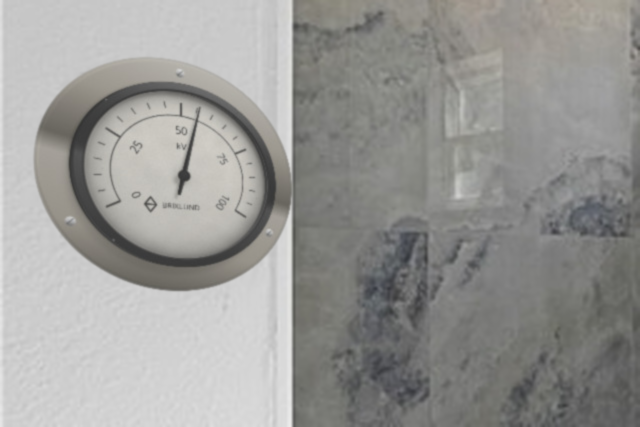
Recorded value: 55; kV
